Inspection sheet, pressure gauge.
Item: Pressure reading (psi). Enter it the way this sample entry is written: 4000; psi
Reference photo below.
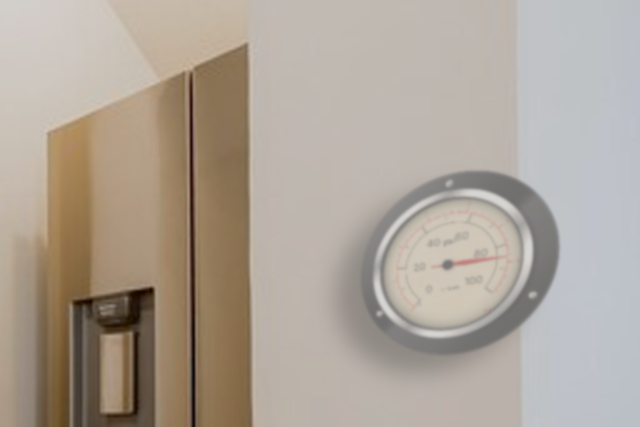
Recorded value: 85; psi
